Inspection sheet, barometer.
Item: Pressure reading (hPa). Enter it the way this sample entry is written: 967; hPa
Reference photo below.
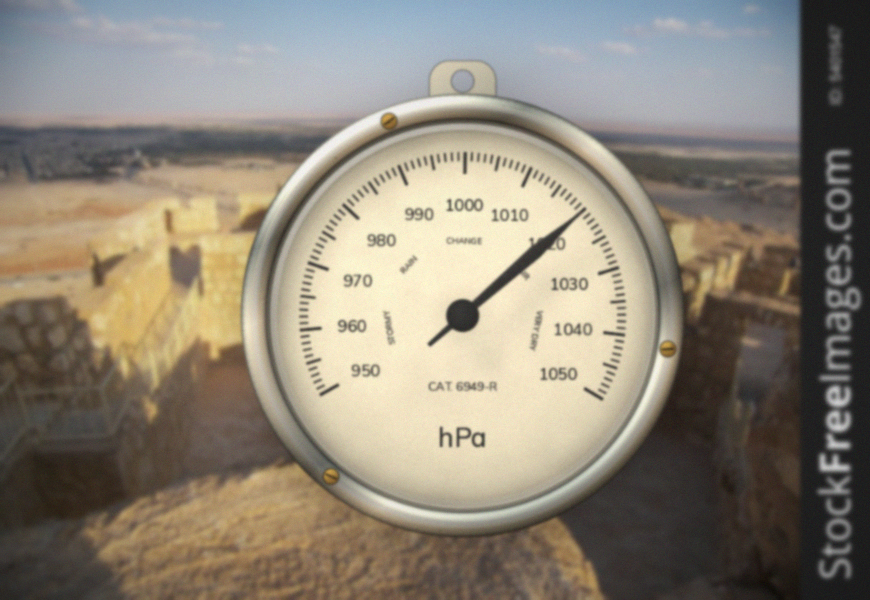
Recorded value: 1020; hPa
